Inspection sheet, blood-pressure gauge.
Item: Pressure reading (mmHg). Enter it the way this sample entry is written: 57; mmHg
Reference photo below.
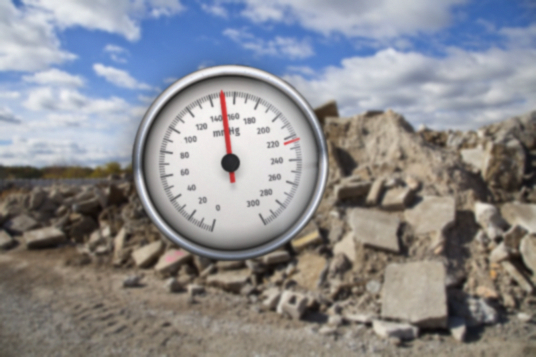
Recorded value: 150; mmHg
